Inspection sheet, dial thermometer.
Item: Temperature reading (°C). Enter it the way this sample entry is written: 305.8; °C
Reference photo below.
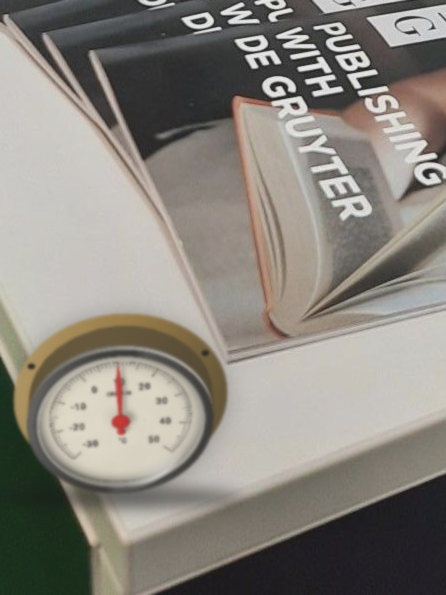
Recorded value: 10; °C
